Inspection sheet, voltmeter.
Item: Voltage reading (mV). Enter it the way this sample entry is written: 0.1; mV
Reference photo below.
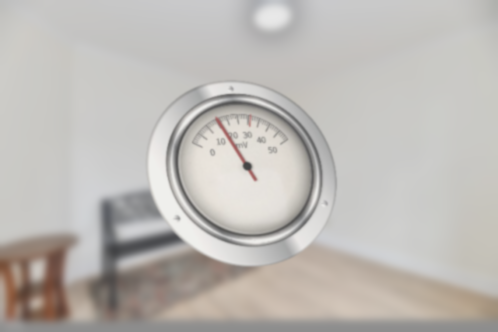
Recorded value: 15; mV
